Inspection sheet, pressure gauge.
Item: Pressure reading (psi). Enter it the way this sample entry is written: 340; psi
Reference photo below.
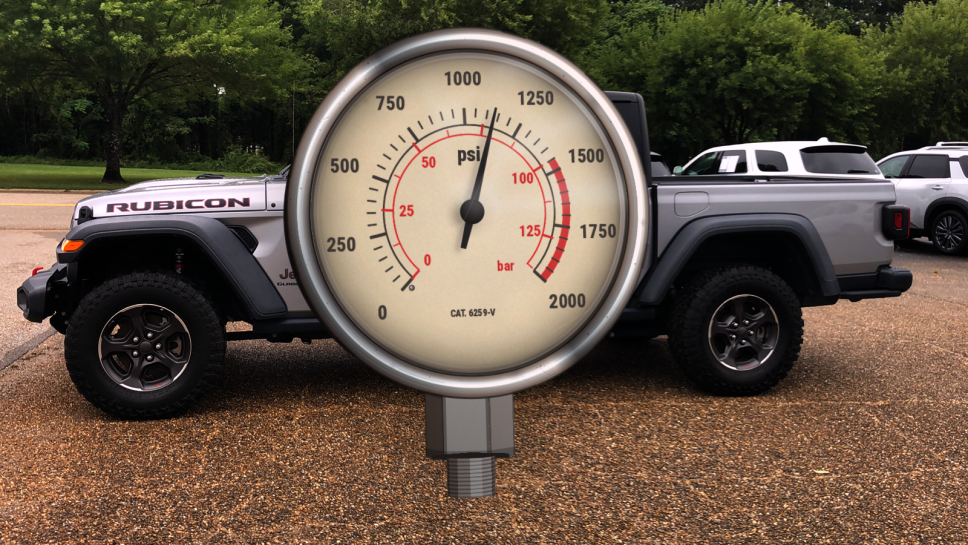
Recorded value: 1125; psi
